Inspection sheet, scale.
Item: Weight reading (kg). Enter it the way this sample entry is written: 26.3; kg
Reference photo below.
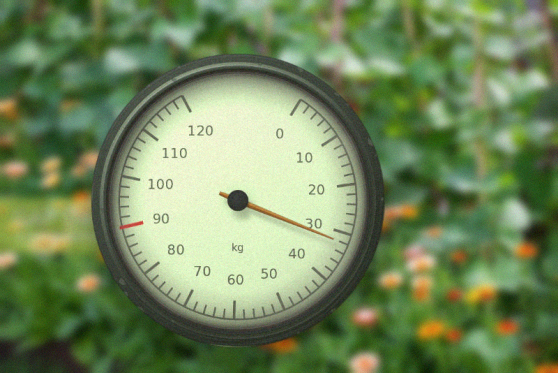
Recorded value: 32; kg
